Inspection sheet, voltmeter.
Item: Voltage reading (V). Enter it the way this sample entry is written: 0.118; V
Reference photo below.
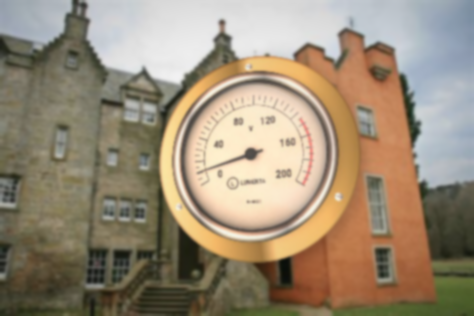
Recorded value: 10; V
